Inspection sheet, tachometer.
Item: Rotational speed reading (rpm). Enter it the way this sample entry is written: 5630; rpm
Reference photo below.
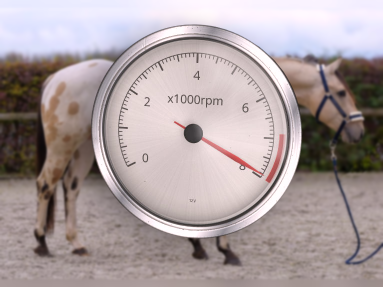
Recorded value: 7900; rpm
